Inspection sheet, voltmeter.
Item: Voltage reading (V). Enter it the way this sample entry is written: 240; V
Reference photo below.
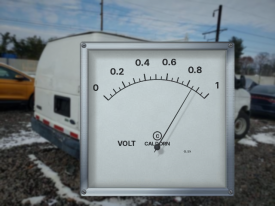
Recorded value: 0.85; V
